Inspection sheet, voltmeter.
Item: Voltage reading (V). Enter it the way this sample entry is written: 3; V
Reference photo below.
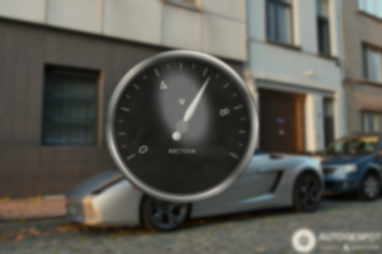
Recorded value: 6.25; V
